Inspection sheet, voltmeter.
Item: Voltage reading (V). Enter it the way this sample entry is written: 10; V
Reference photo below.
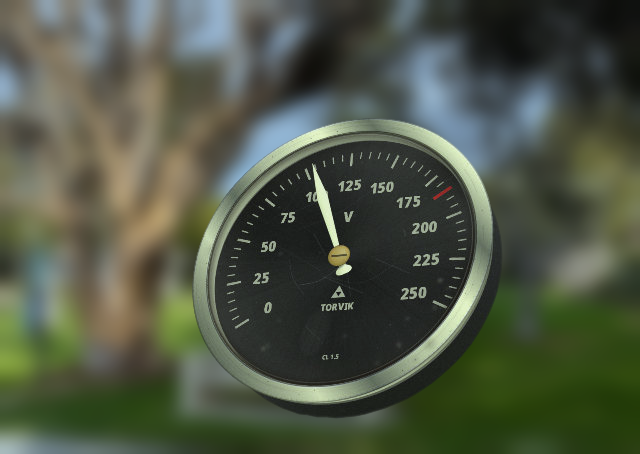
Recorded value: 105; V
